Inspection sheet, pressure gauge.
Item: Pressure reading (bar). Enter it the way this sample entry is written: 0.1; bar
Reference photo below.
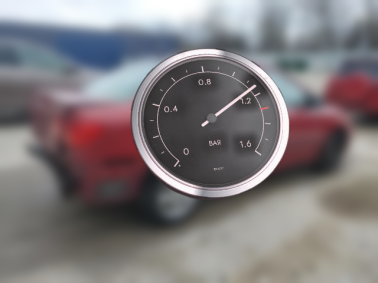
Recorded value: 1.15; bar
